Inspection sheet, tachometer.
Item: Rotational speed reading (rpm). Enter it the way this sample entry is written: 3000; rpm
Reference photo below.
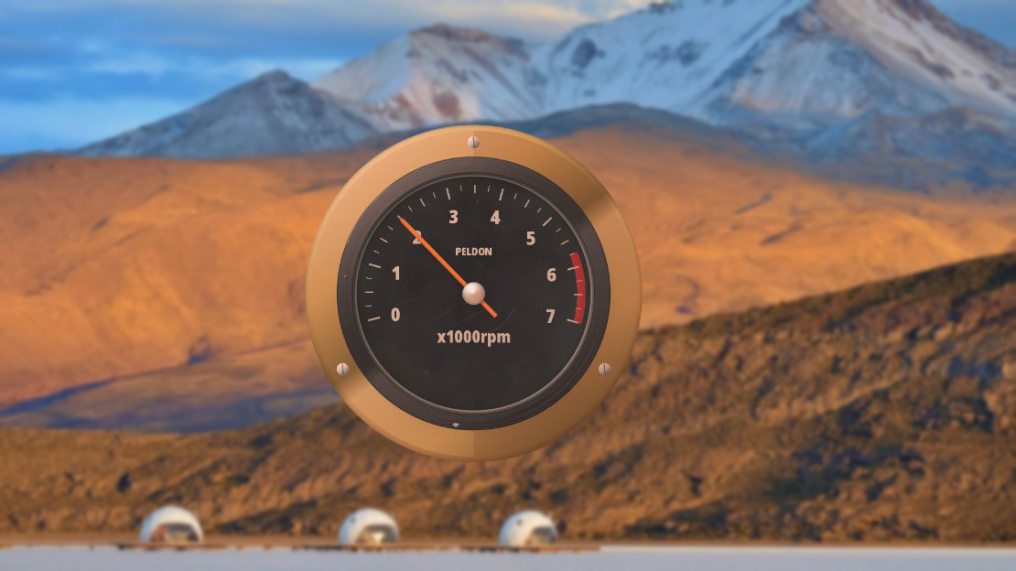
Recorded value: 2000; rpm
